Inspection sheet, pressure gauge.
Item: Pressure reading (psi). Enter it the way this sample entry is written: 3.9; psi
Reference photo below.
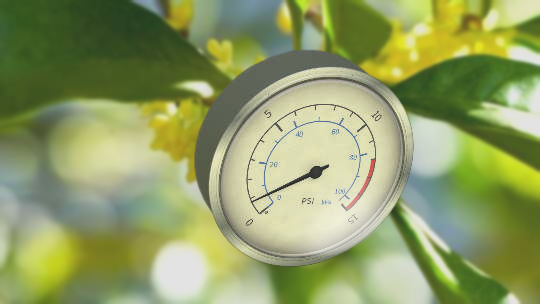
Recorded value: 1; psi
